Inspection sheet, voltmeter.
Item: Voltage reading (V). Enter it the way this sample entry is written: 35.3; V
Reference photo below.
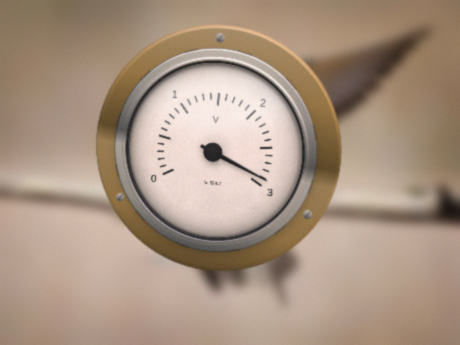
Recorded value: 2.9; V
